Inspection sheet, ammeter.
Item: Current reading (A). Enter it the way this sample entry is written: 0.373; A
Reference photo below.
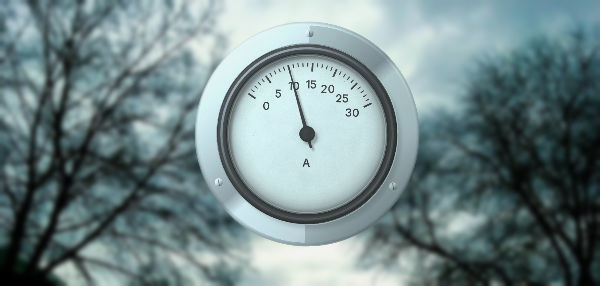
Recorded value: 10; A
